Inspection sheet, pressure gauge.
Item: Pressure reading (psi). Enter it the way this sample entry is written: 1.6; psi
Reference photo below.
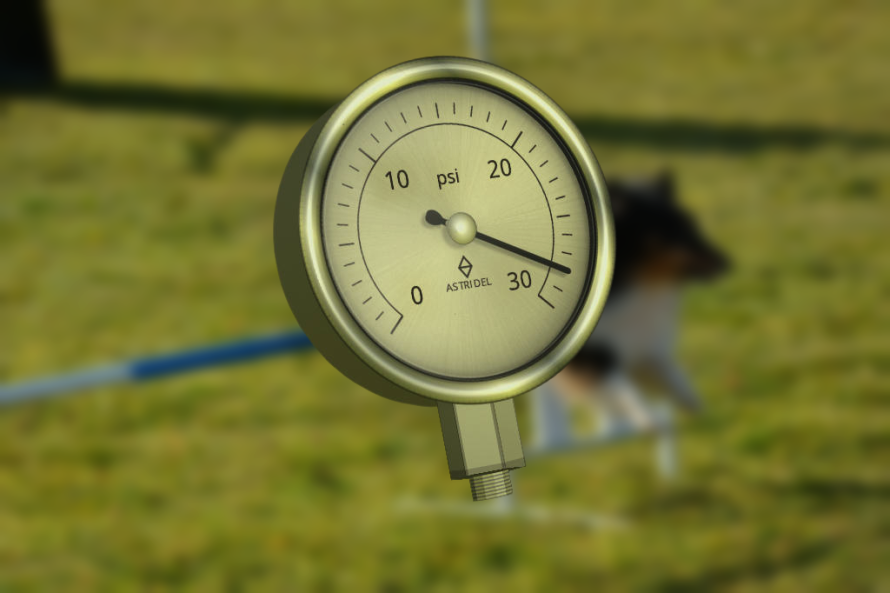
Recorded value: 28; psi
